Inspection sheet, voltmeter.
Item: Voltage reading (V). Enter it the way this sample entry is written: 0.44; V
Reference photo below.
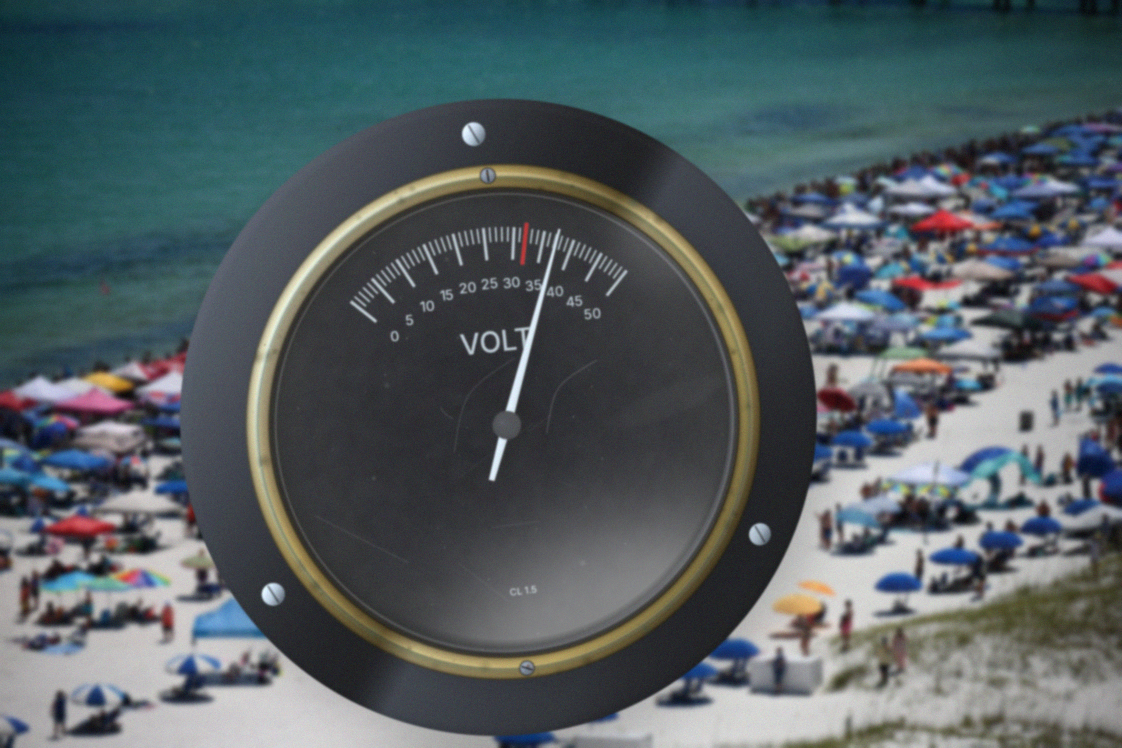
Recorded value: 37; V
